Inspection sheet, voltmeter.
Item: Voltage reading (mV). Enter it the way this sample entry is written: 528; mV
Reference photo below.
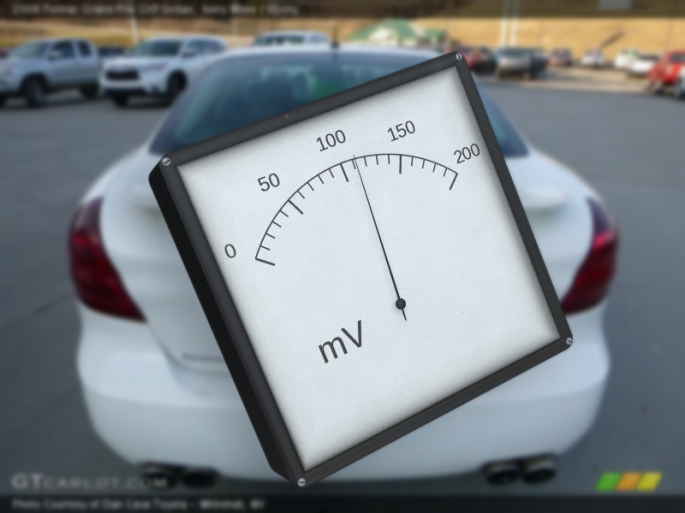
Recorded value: 110; mV
